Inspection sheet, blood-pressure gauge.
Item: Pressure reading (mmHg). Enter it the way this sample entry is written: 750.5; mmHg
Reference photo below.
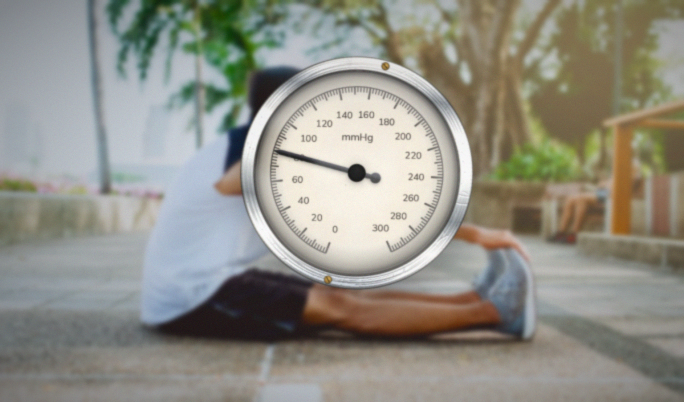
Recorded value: 80; mmHg
